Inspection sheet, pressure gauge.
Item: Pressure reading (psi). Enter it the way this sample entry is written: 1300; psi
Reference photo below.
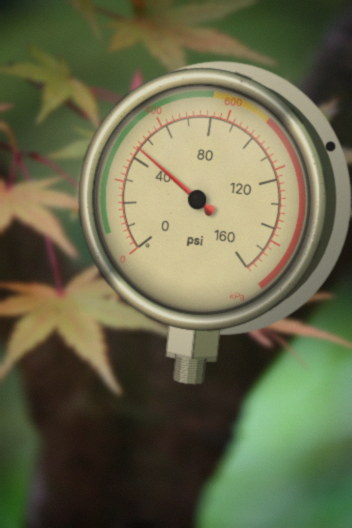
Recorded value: 45; psi
